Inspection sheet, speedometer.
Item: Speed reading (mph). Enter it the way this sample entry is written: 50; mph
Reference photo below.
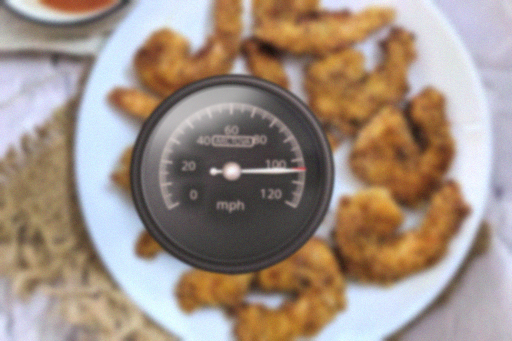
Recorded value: 105; mph
